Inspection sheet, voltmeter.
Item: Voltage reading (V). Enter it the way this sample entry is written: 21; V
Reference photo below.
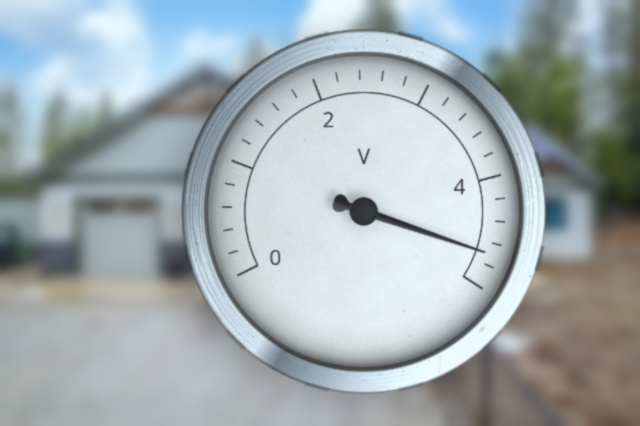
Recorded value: 4.7; V
